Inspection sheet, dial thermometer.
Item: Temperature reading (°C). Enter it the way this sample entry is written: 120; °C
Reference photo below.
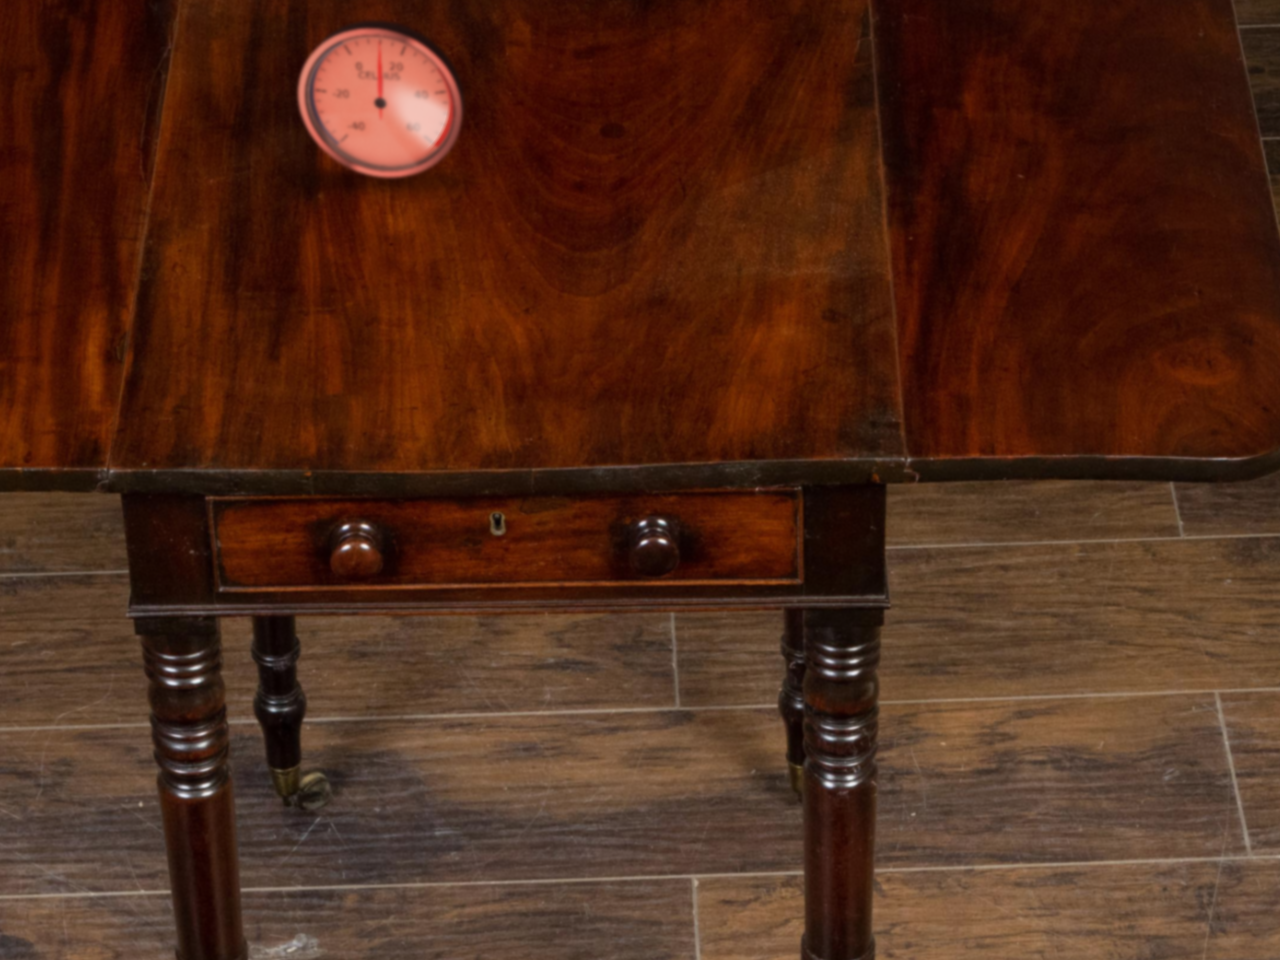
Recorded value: 12; °C
